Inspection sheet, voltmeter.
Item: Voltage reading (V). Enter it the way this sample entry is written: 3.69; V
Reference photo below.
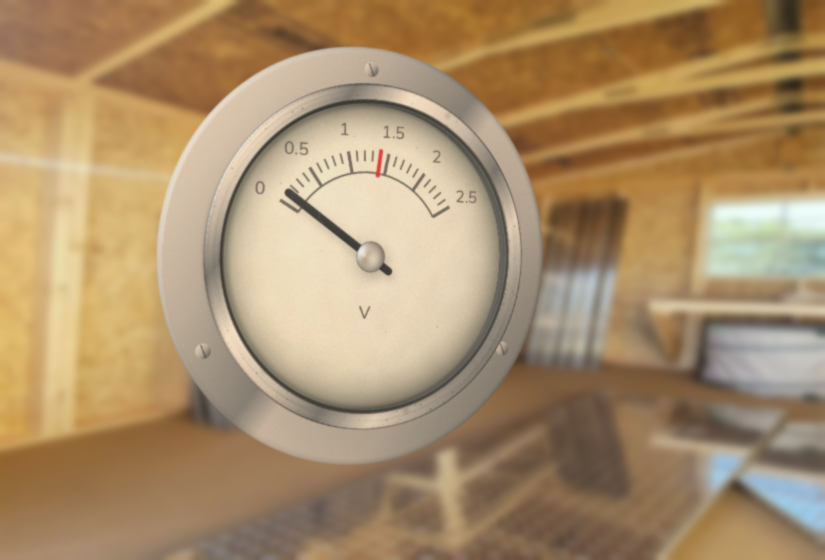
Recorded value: 0.1; V
